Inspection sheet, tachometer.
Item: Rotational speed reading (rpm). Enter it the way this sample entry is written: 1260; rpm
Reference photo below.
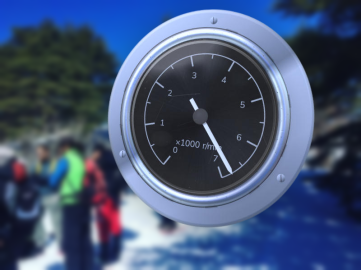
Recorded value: 6750; rpm
